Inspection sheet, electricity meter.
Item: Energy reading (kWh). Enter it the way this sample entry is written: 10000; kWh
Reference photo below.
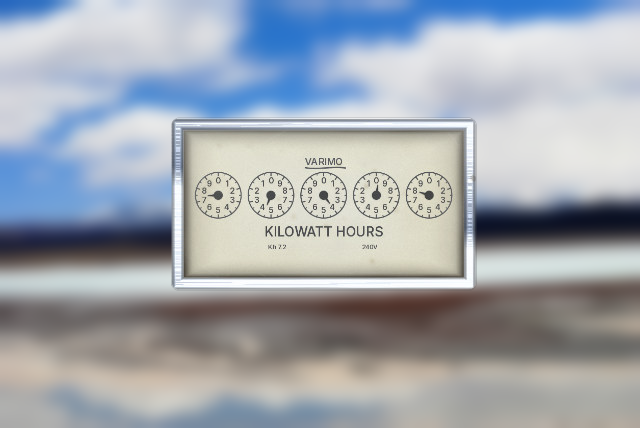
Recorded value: 74398; kWh
